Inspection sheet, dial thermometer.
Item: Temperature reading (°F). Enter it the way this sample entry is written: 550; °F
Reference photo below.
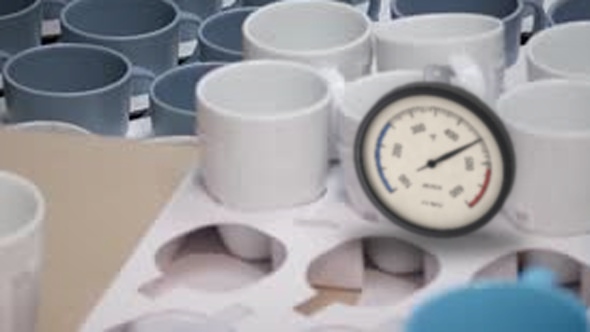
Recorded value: 450; °F
